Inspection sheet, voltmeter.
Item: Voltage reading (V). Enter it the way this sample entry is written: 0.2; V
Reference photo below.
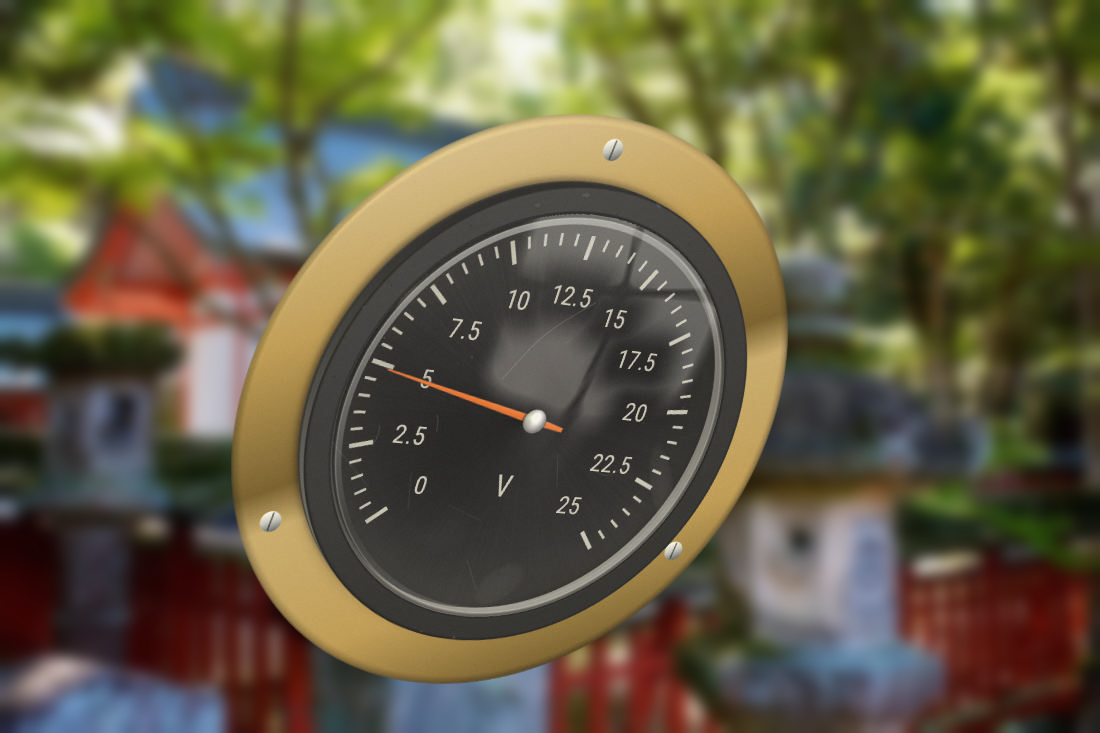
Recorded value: 5; V
